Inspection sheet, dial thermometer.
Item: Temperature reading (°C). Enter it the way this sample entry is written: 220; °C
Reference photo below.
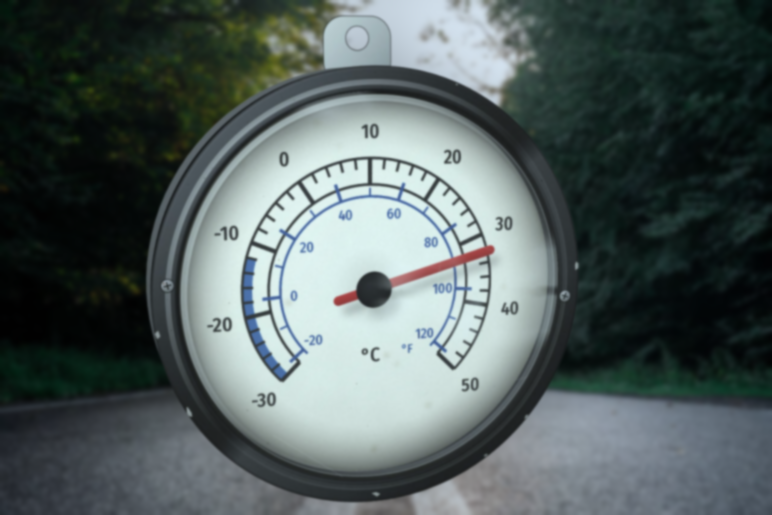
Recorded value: 32; °C
